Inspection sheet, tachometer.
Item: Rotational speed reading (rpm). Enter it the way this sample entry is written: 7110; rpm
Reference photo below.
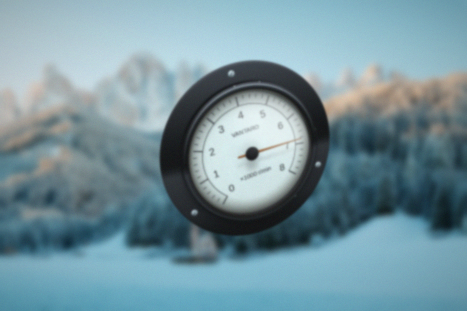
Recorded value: 6800; rpm
